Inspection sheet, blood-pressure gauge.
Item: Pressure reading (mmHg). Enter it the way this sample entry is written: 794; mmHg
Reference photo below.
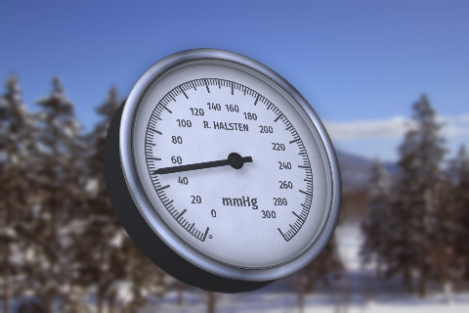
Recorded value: 50; mmHg
